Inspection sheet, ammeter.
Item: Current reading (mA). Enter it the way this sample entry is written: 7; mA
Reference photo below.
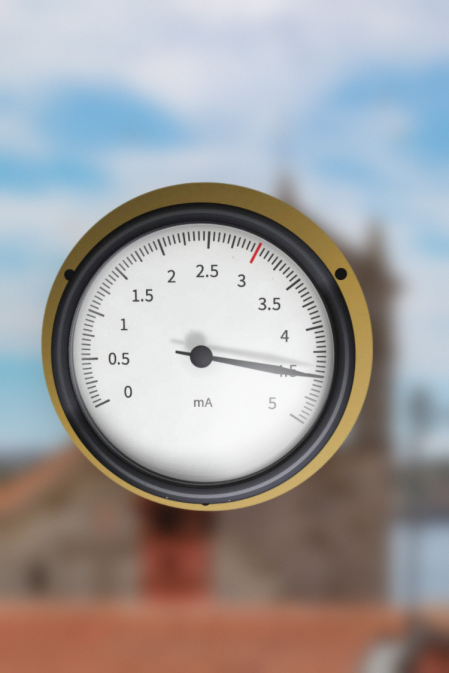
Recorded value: 4.5; mA
